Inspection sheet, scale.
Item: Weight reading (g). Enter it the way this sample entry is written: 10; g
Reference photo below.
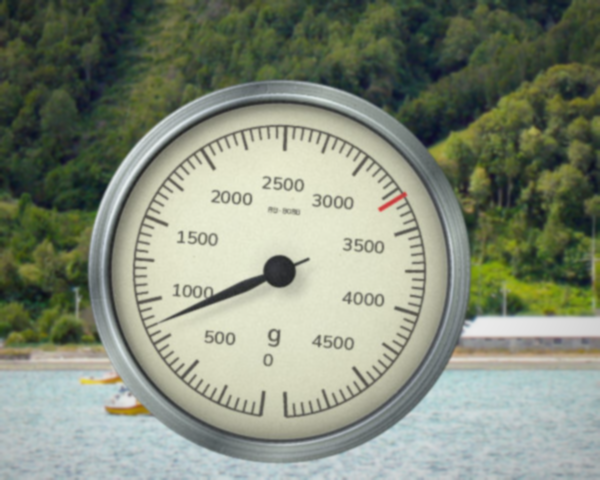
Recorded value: 850; g
